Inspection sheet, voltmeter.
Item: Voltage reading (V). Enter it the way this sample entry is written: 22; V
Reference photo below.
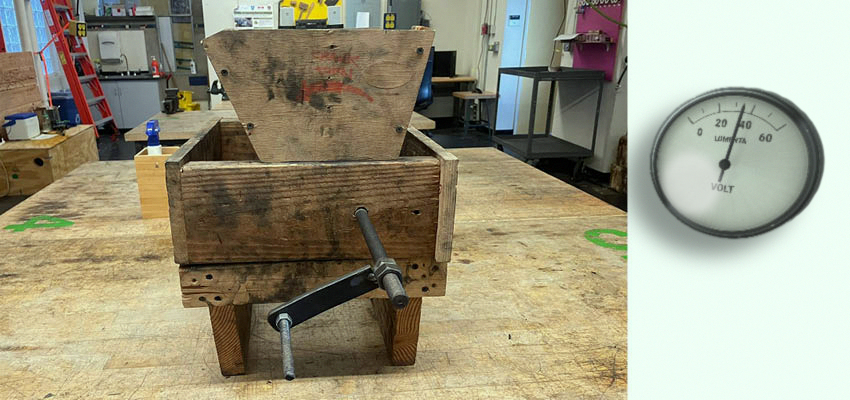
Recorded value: 35; V
